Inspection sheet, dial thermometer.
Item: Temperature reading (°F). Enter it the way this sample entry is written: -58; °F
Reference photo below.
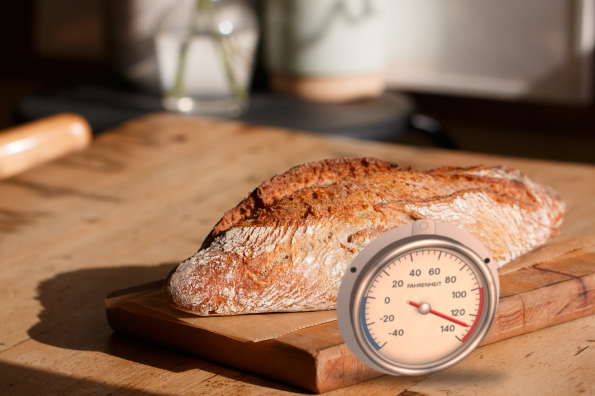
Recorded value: 128; °F
